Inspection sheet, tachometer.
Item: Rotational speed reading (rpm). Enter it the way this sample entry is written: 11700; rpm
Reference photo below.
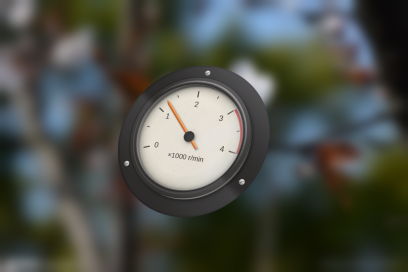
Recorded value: 1250; rpm
